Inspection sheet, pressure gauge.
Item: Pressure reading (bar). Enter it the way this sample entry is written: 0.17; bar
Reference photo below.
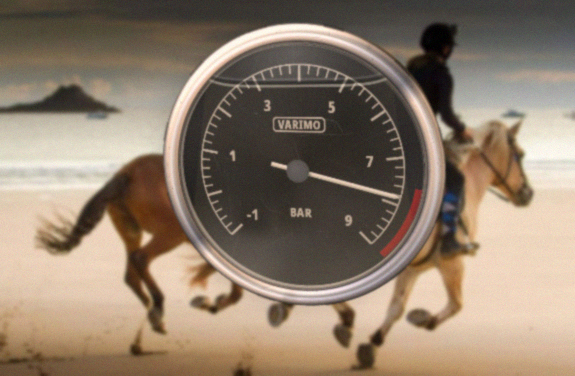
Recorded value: 7.8; bar
